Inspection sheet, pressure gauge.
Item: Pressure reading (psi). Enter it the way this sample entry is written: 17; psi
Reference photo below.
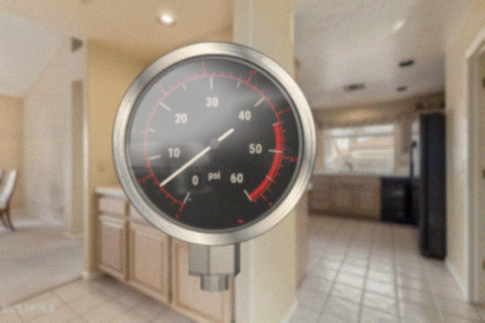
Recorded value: 5; psi
